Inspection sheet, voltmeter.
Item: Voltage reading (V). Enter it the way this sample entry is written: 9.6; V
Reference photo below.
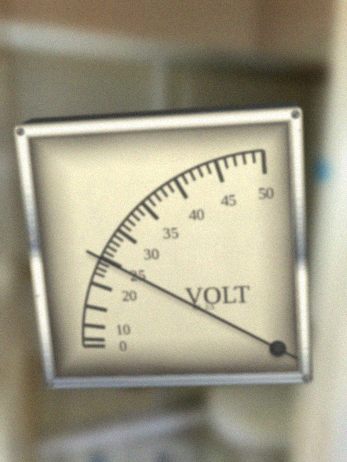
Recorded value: 25; V
